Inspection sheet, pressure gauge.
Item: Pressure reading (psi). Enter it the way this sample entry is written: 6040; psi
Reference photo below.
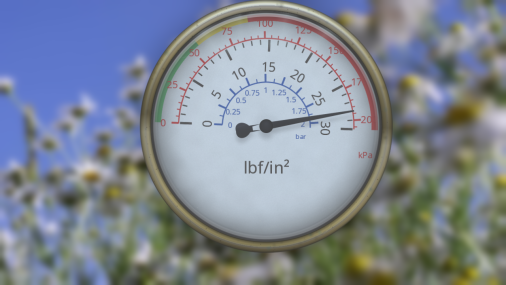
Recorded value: 28; psi
